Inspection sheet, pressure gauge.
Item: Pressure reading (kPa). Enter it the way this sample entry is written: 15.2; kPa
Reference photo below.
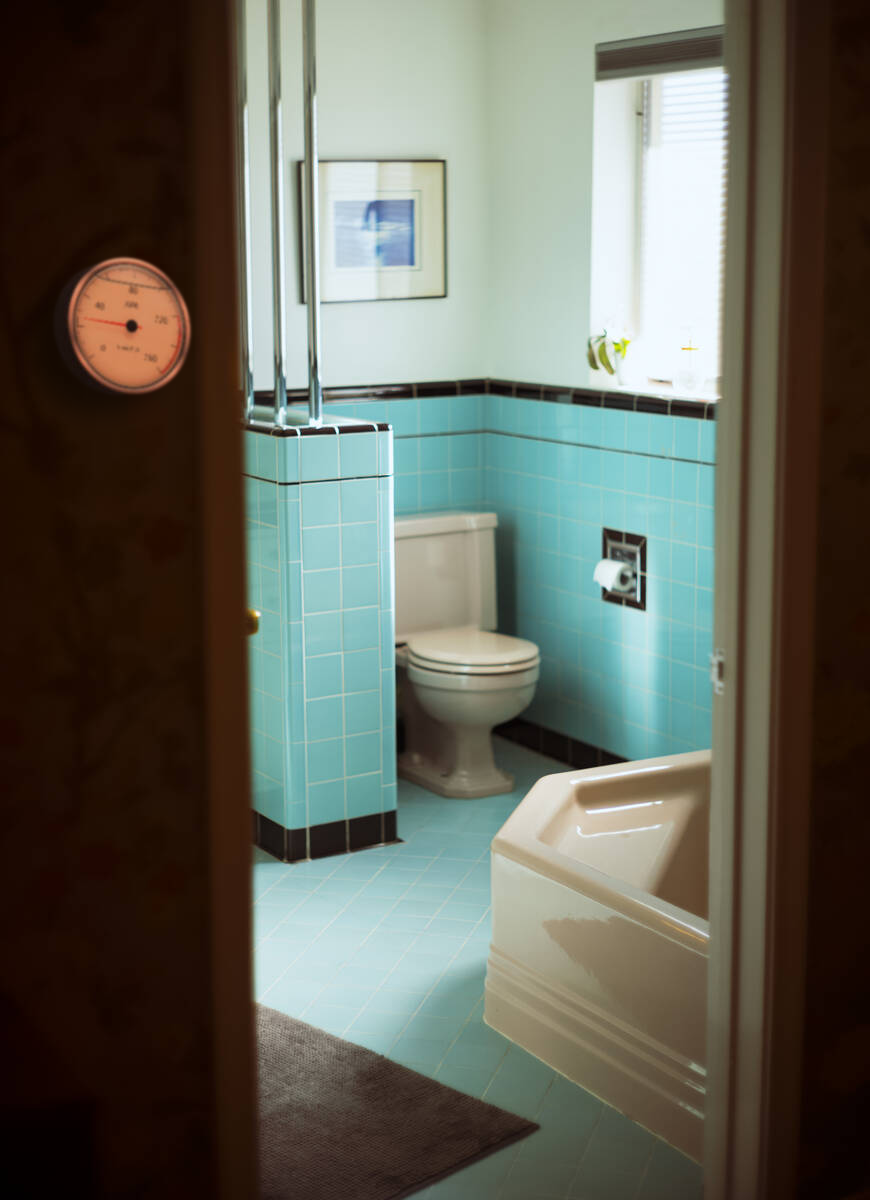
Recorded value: 25; kPa
